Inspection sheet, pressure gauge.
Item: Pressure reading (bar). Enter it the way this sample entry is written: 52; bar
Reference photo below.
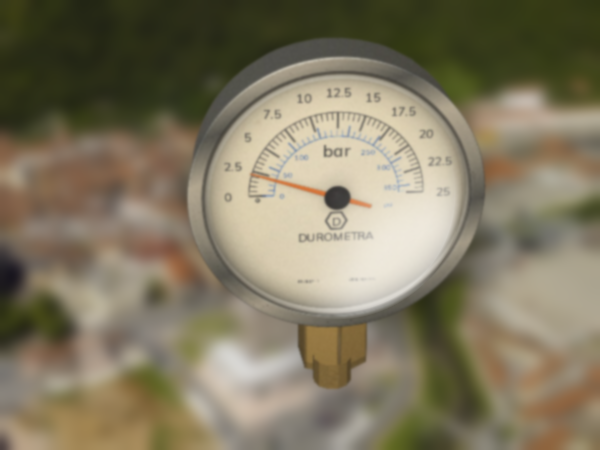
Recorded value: 2.5; bar
